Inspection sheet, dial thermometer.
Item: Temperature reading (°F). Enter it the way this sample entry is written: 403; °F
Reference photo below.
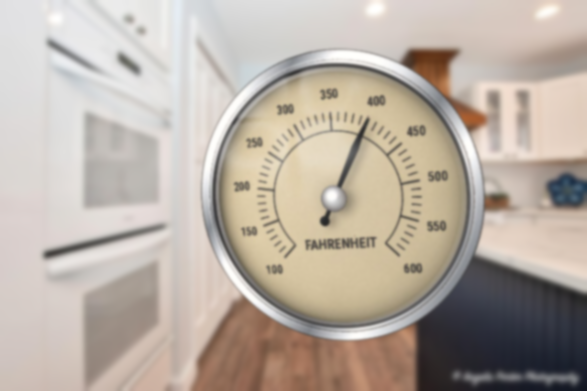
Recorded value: 400; °F
